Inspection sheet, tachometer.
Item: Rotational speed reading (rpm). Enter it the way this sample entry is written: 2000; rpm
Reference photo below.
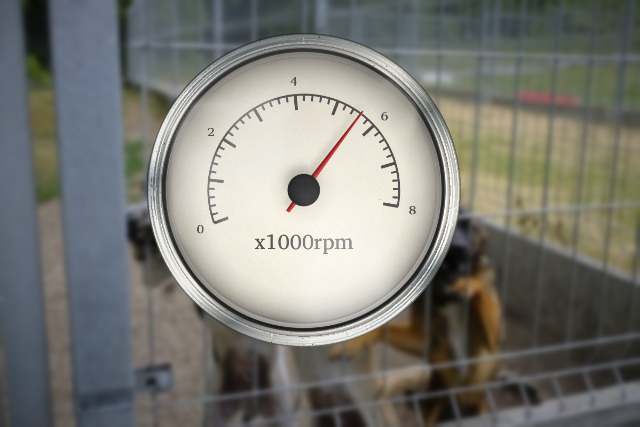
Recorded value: 5600; rpm
